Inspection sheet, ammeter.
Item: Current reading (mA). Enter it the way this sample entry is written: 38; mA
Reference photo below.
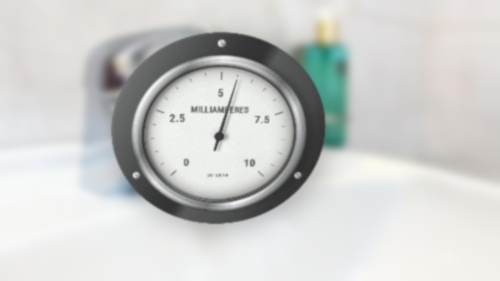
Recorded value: 5.5; mA
